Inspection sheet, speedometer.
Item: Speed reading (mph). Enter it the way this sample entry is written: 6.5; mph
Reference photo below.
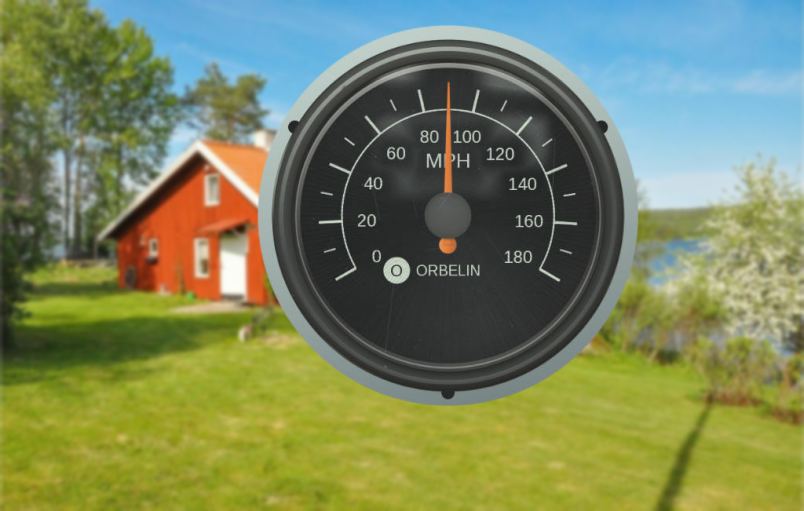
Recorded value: 90; mph
